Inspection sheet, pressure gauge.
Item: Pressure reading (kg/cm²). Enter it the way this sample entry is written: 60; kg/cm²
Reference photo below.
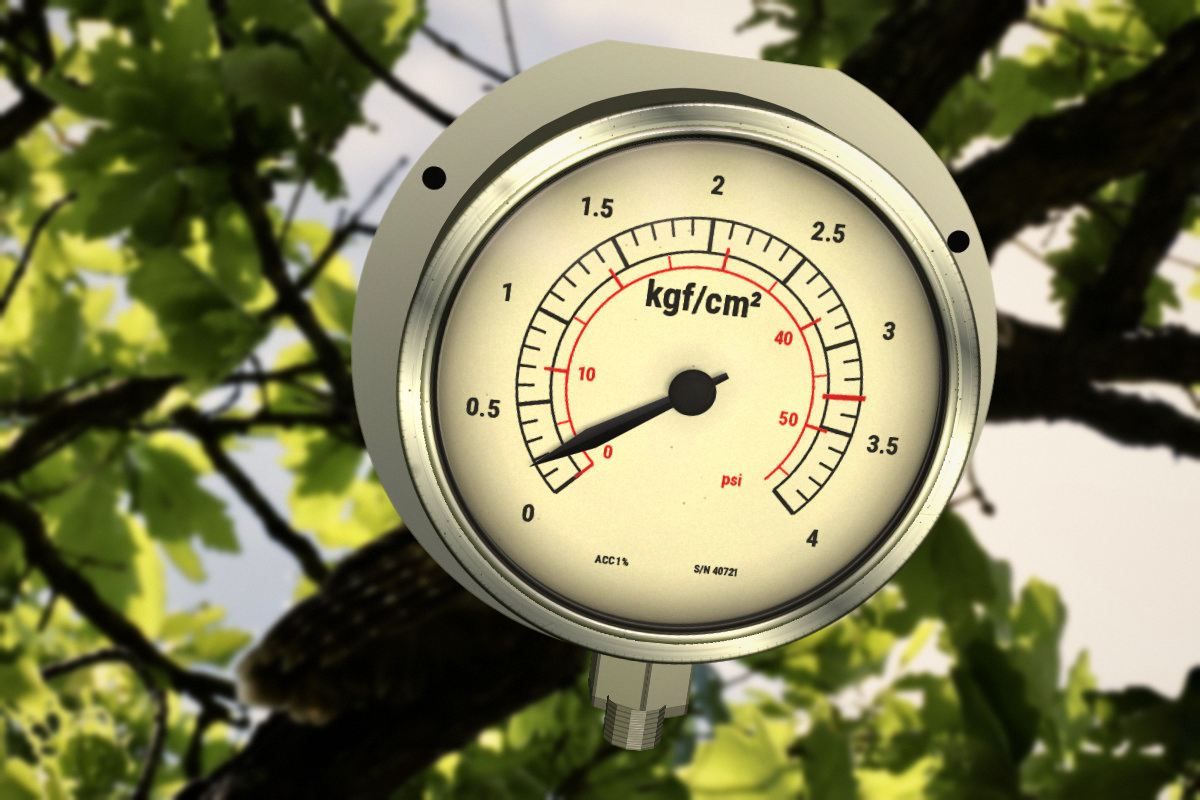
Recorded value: 0.2; kg/cm²
